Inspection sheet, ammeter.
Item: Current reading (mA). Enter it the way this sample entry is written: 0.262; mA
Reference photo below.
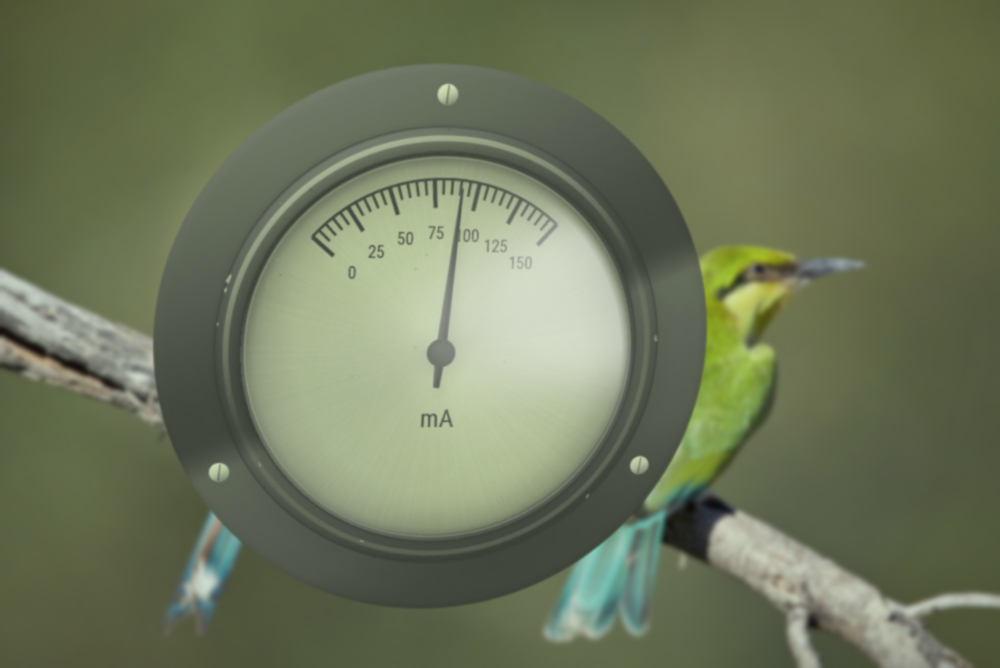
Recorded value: 90; mA
